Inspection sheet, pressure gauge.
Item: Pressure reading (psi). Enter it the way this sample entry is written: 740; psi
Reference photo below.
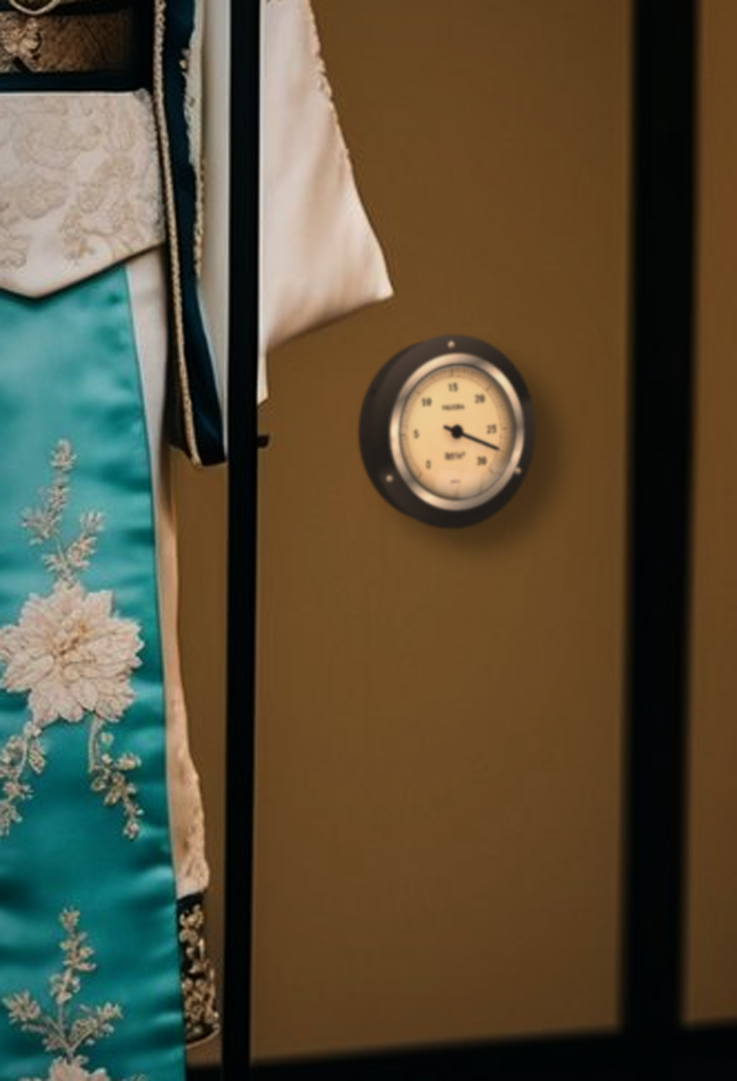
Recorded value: 27.5; psi
